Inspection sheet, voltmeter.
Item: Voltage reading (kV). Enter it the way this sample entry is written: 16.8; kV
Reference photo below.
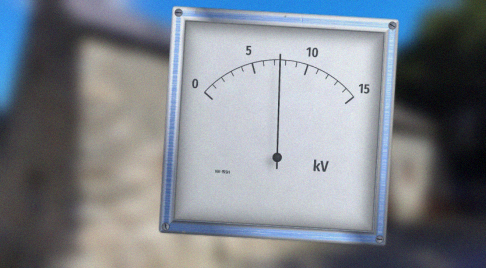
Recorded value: 7.5; kV
